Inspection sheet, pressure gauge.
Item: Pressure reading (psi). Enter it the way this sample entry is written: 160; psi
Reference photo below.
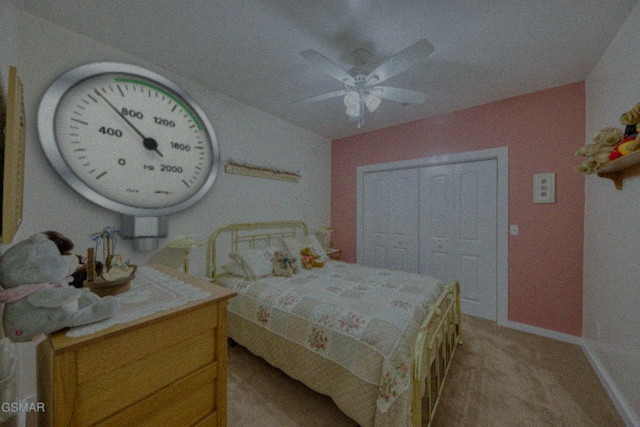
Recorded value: 650; psi
